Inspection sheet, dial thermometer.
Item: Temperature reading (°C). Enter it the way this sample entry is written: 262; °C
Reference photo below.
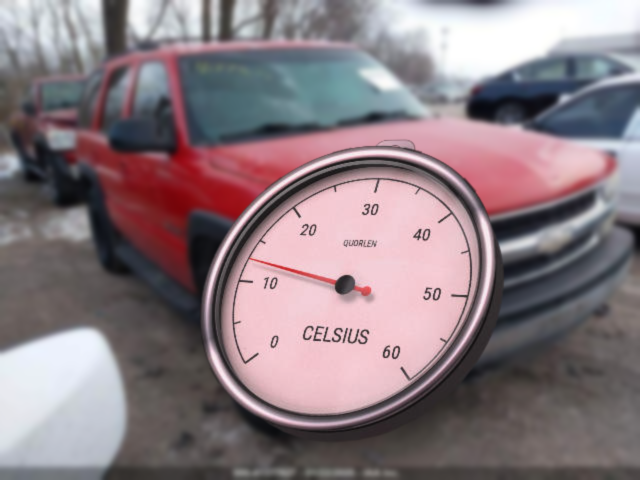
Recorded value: 12.5; °C
